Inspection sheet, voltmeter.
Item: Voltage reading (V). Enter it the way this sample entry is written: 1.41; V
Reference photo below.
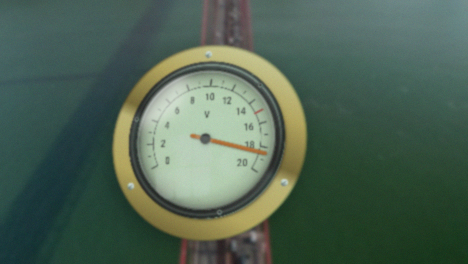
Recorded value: 18.5; V
